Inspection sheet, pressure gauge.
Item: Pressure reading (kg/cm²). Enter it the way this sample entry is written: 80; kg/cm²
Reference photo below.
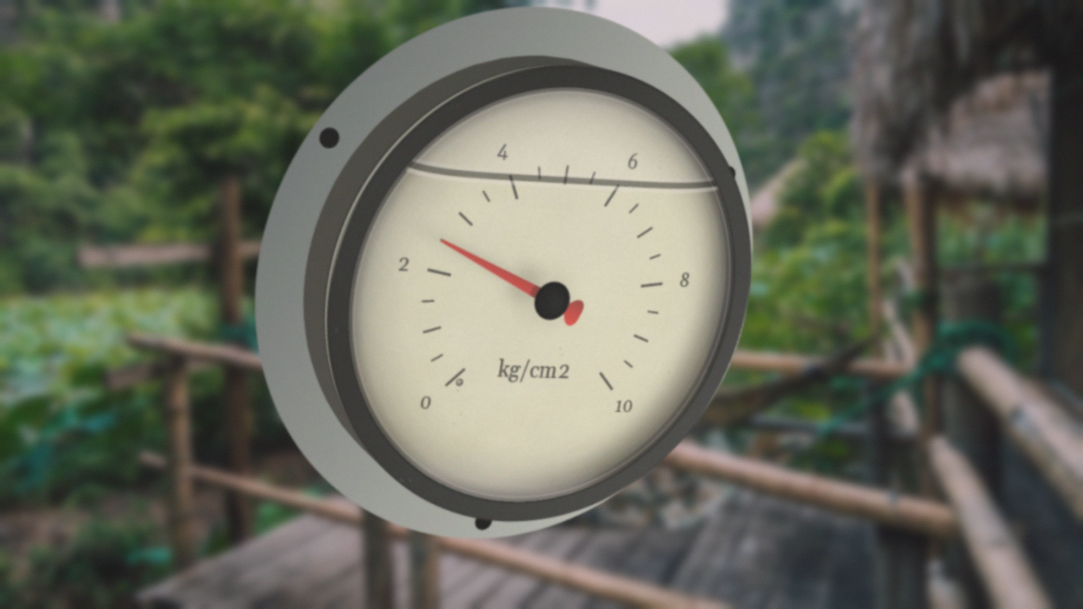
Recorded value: 2.5; kg/cm²
